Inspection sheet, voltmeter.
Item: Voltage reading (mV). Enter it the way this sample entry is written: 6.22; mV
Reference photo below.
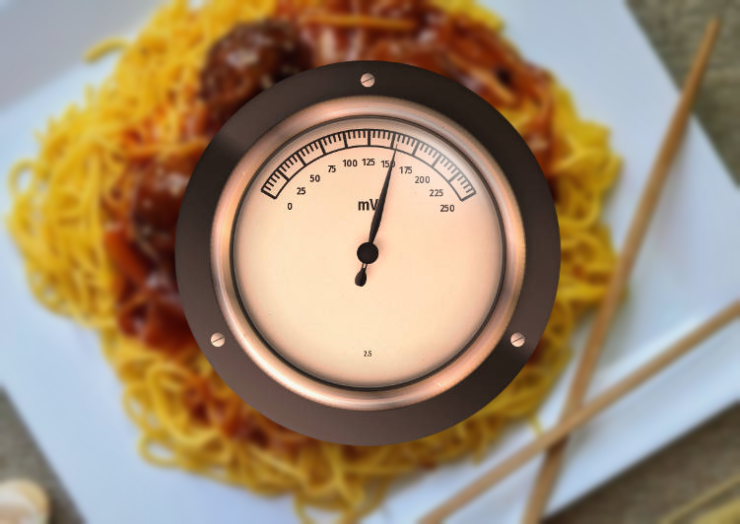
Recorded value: 155; mV
